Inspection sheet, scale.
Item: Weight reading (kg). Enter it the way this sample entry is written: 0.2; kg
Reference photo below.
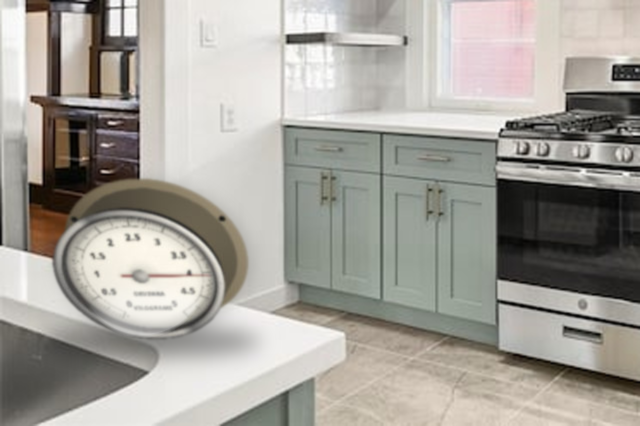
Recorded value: 4; kg
